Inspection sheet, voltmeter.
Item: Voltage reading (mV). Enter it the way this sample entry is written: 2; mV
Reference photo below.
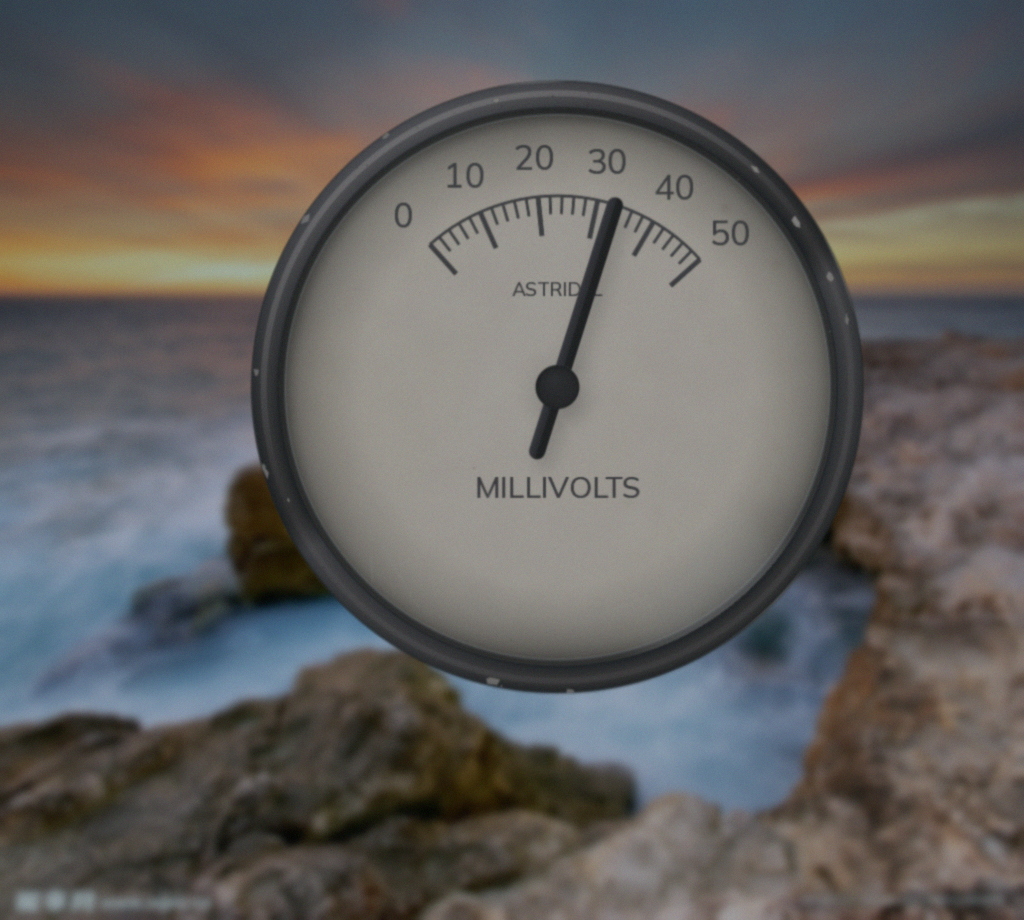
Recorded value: 33; mV
